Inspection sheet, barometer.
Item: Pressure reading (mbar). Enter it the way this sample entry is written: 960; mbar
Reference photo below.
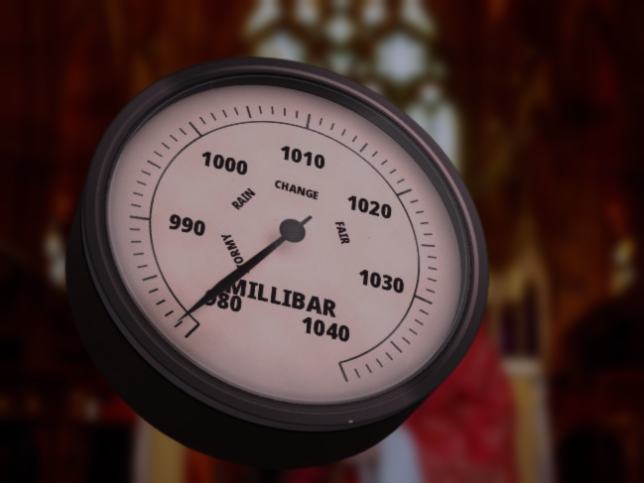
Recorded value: 981; mbar
